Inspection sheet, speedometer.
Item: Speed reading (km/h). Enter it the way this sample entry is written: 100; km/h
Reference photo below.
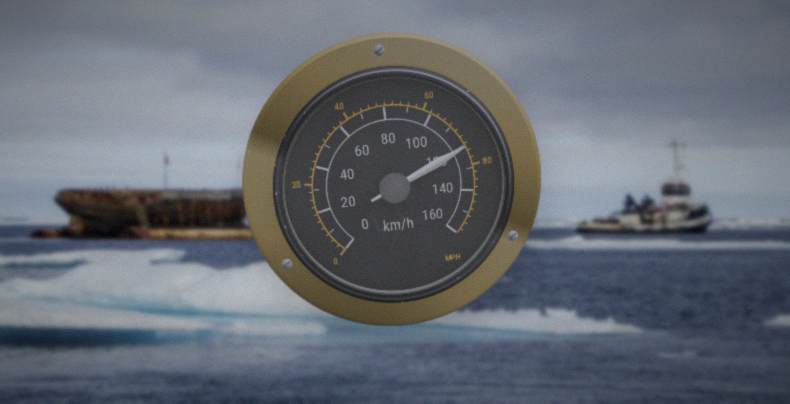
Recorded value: 120; km/h
